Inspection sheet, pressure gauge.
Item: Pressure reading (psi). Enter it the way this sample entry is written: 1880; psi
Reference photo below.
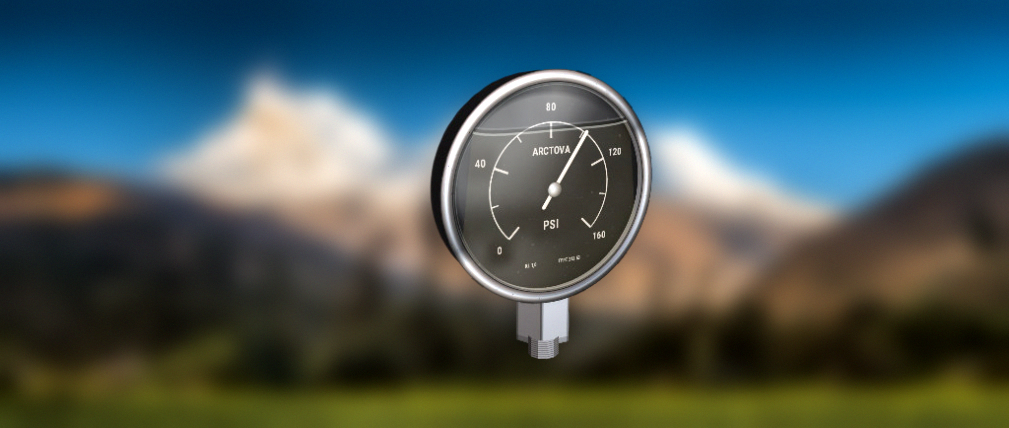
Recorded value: 100; psi
